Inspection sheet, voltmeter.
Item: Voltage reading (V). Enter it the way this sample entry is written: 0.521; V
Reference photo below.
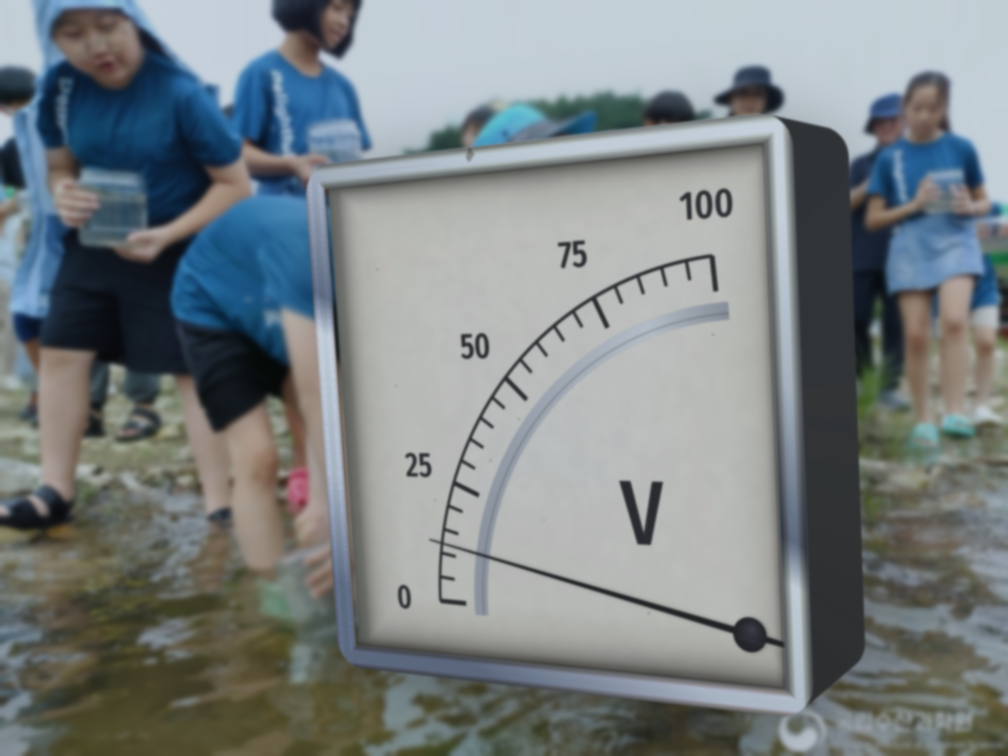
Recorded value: 12.5; V
